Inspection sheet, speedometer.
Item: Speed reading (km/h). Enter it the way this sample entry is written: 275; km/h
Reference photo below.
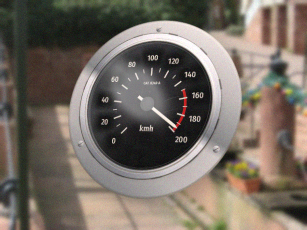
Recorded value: 195; km/h
